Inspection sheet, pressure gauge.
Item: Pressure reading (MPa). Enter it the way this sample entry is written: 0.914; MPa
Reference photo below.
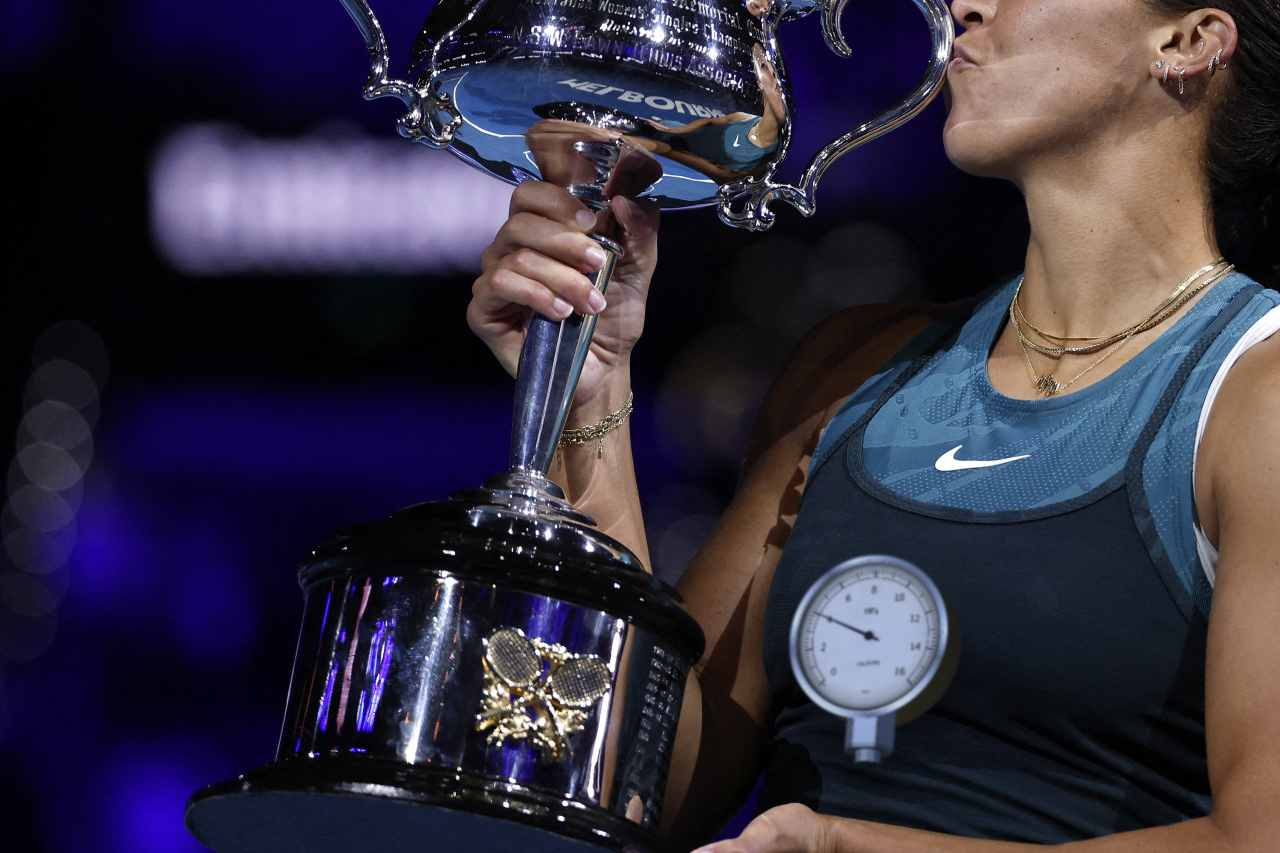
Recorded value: 4; MPa
